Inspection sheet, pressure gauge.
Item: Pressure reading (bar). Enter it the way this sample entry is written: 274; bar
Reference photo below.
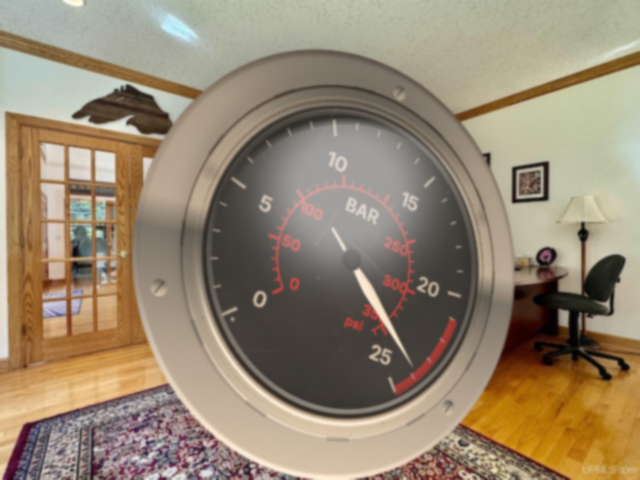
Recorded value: 24; bar
